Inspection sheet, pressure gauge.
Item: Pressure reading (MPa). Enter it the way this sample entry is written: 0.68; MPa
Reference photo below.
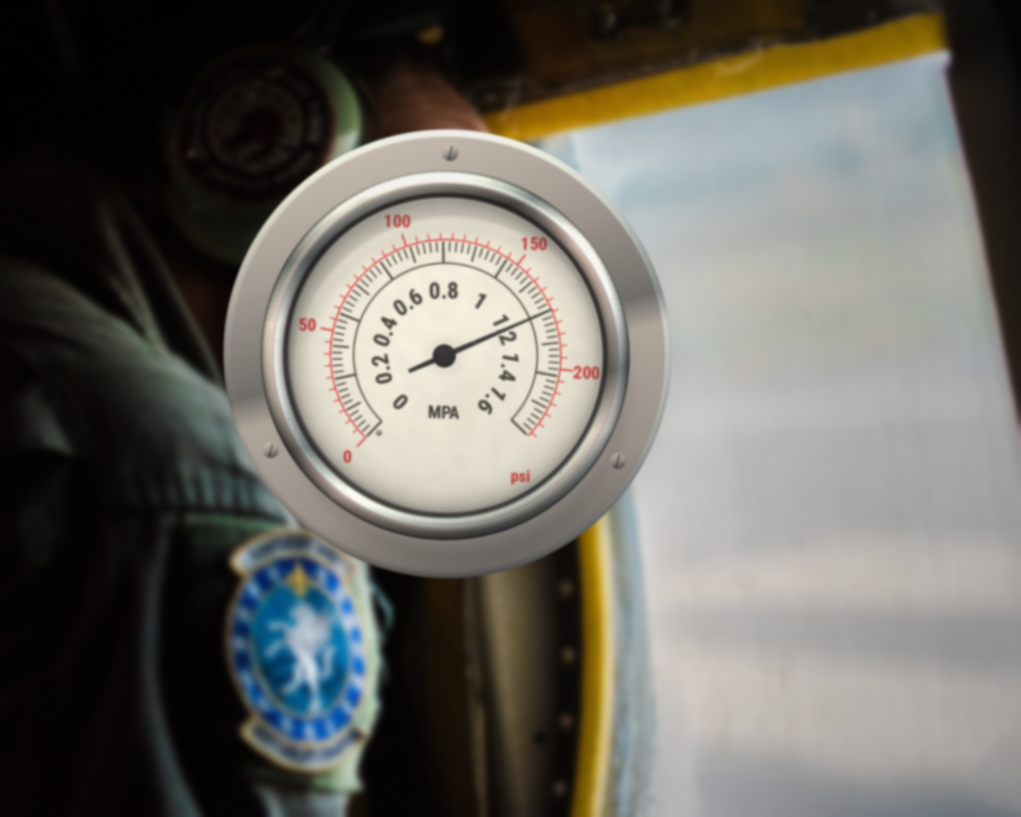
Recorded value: 1.2; MPa
